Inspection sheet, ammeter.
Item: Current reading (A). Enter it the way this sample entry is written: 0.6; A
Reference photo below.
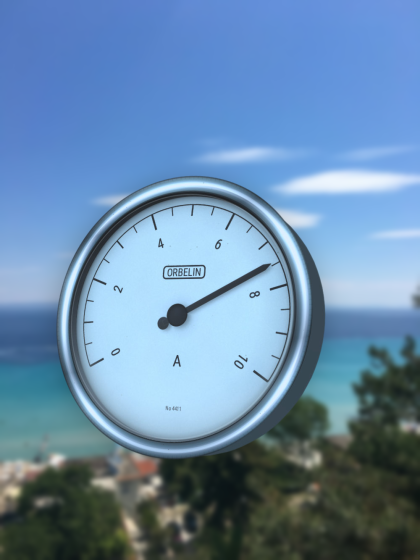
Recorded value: 7.5; A
